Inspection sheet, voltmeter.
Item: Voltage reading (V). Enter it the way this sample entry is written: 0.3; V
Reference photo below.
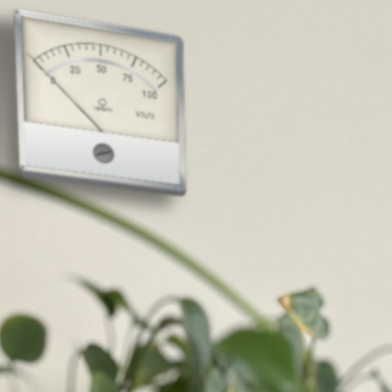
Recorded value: 0; V
